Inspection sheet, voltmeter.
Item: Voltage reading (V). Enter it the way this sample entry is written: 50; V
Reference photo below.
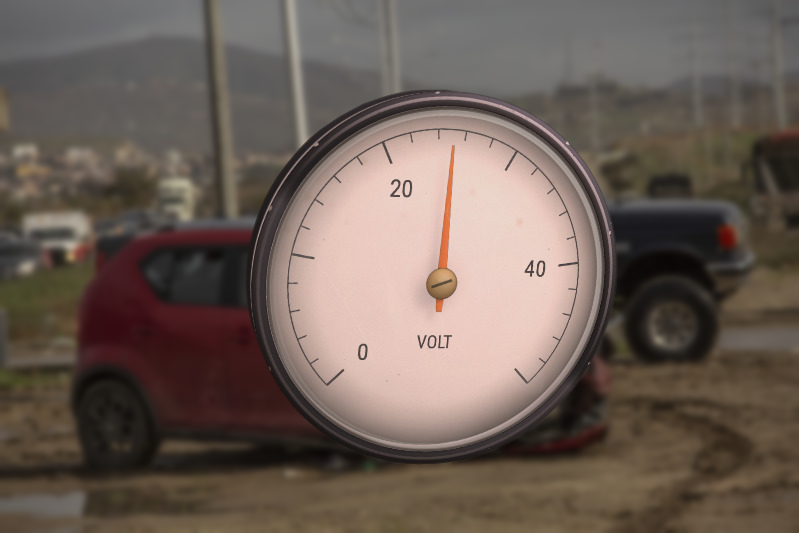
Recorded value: 25; V
